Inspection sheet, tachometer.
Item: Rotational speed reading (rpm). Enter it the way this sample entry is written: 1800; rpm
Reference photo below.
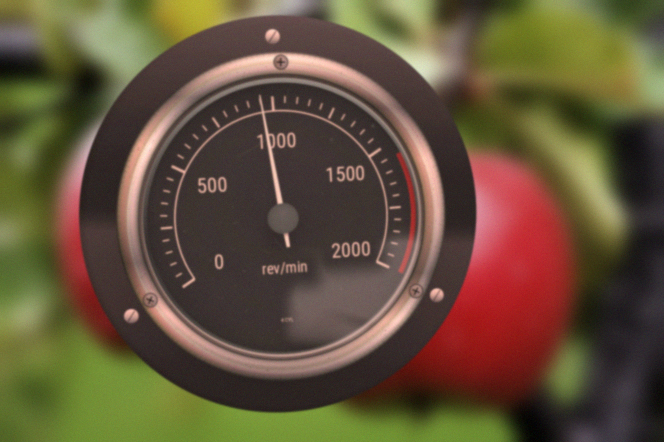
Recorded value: 950; rpm
